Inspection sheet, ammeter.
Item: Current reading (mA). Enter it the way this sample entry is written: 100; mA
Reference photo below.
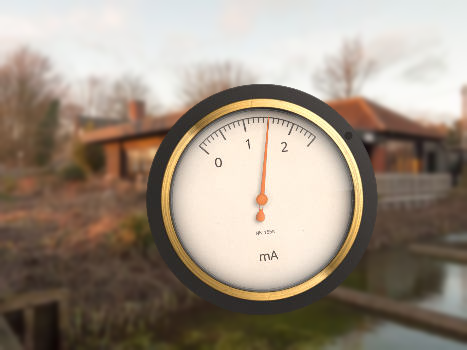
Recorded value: 1.5; mA
